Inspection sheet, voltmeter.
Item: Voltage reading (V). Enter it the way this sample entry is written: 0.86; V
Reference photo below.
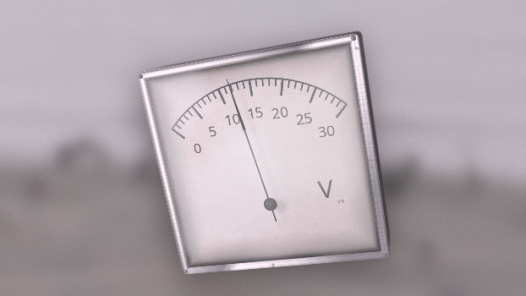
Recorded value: 12; V
